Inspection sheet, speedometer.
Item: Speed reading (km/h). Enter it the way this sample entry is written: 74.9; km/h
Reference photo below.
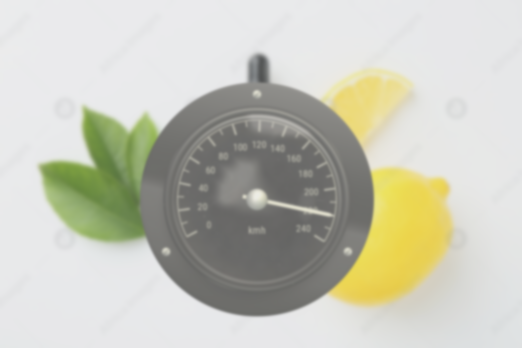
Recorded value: 220; km/h
